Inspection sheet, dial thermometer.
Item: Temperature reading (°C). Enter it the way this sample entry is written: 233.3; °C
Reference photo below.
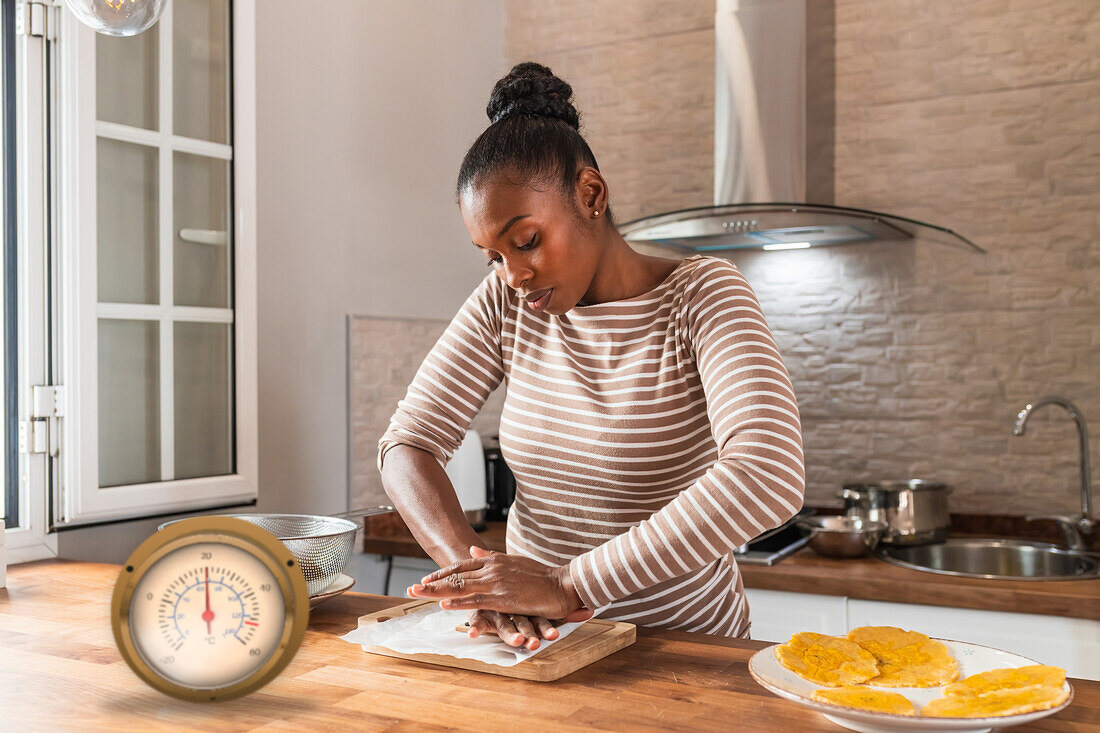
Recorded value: 20; °C
